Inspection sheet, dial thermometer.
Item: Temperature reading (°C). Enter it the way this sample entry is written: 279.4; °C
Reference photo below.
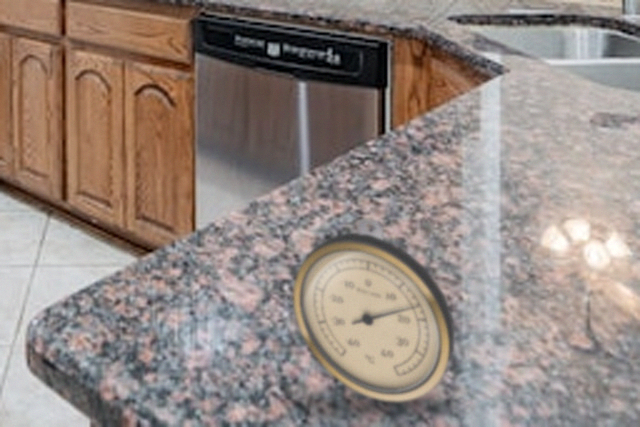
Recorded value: 16; °C
